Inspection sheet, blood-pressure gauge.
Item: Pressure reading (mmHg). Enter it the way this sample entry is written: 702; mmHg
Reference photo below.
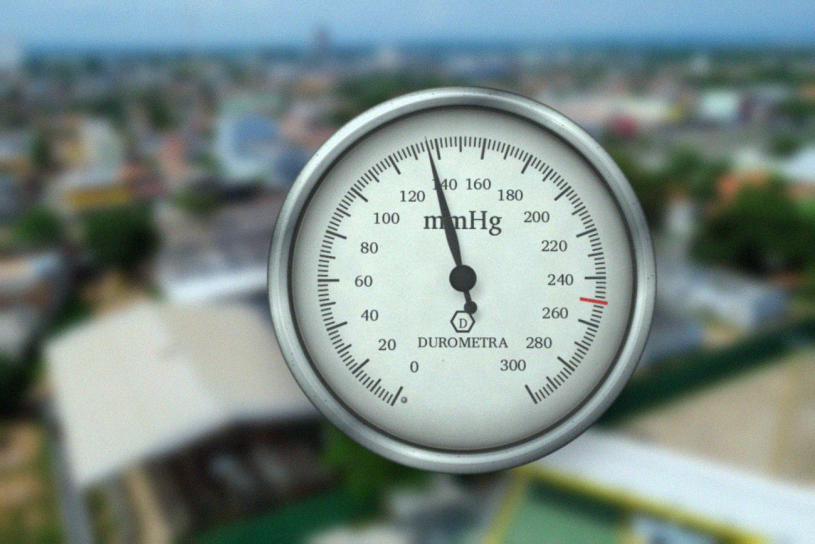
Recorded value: 136; mmHg
